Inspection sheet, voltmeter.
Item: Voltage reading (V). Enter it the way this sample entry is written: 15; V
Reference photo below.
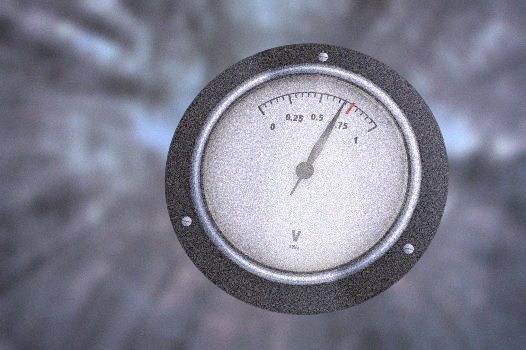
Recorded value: 0.7; V
